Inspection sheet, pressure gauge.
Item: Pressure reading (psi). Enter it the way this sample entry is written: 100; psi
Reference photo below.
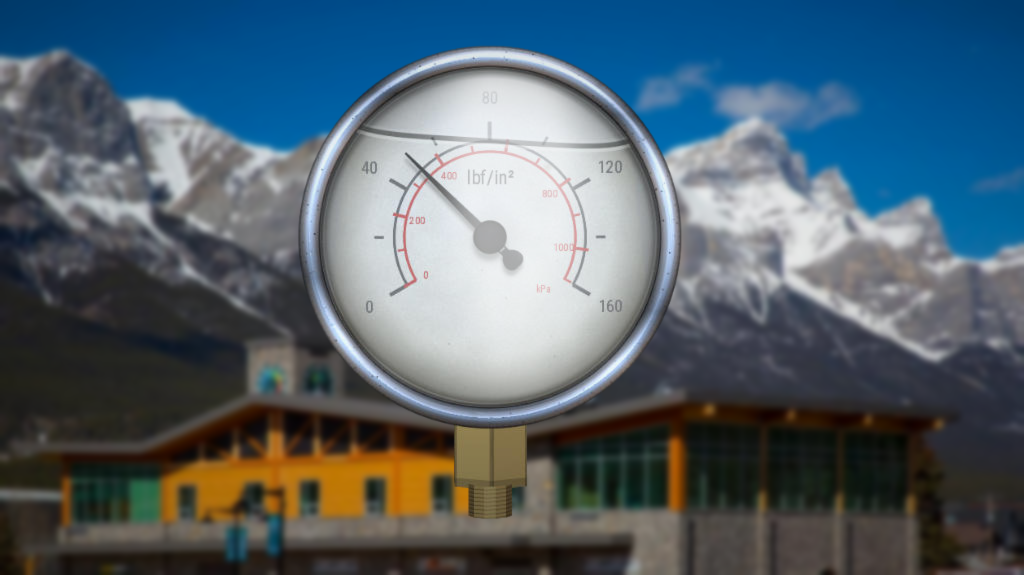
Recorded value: 50; psi
